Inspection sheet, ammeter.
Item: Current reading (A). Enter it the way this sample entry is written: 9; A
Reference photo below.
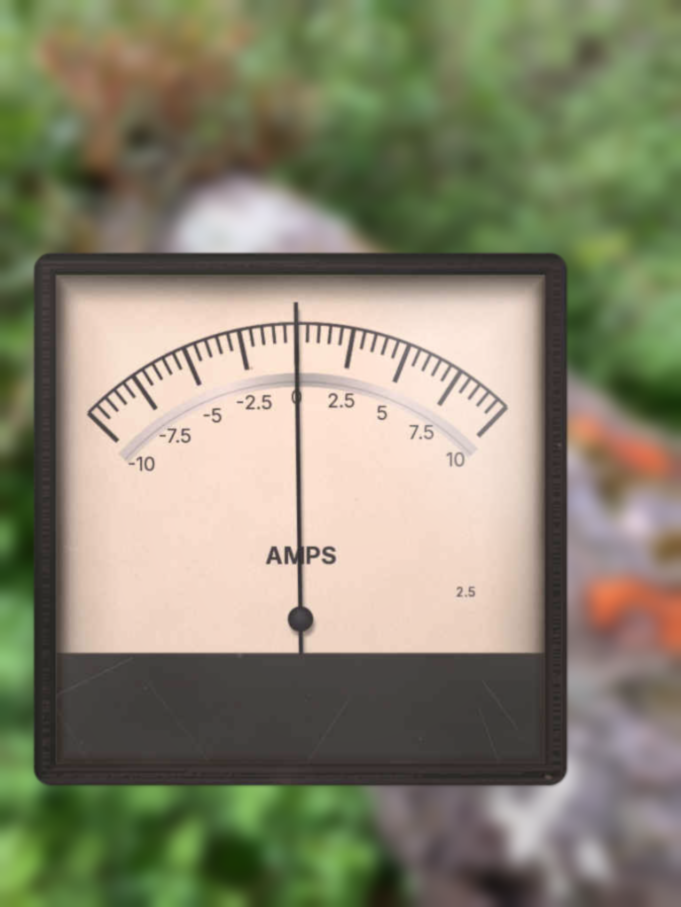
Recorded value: 0; A
